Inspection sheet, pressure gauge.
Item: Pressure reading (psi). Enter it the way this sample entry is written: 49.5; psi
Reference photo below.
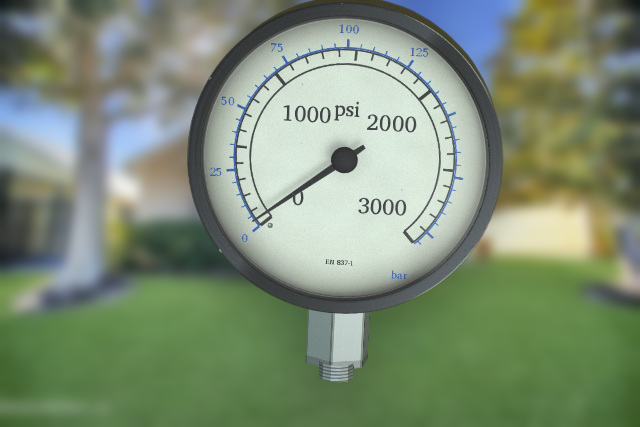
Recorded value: 50; psi
